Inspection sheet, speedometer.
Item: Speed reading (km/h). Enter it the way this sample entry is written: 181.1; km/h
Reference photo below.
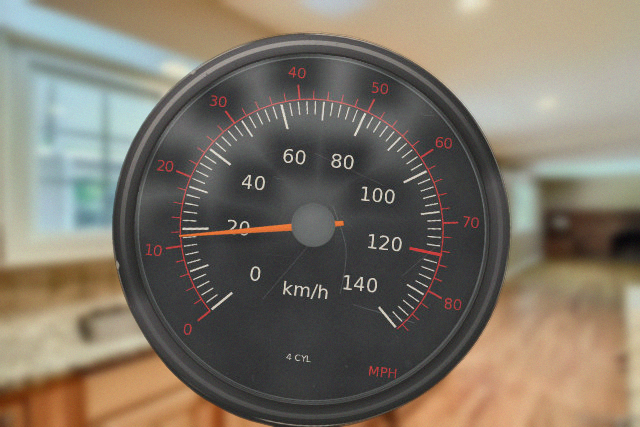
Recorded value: 18; km/h
